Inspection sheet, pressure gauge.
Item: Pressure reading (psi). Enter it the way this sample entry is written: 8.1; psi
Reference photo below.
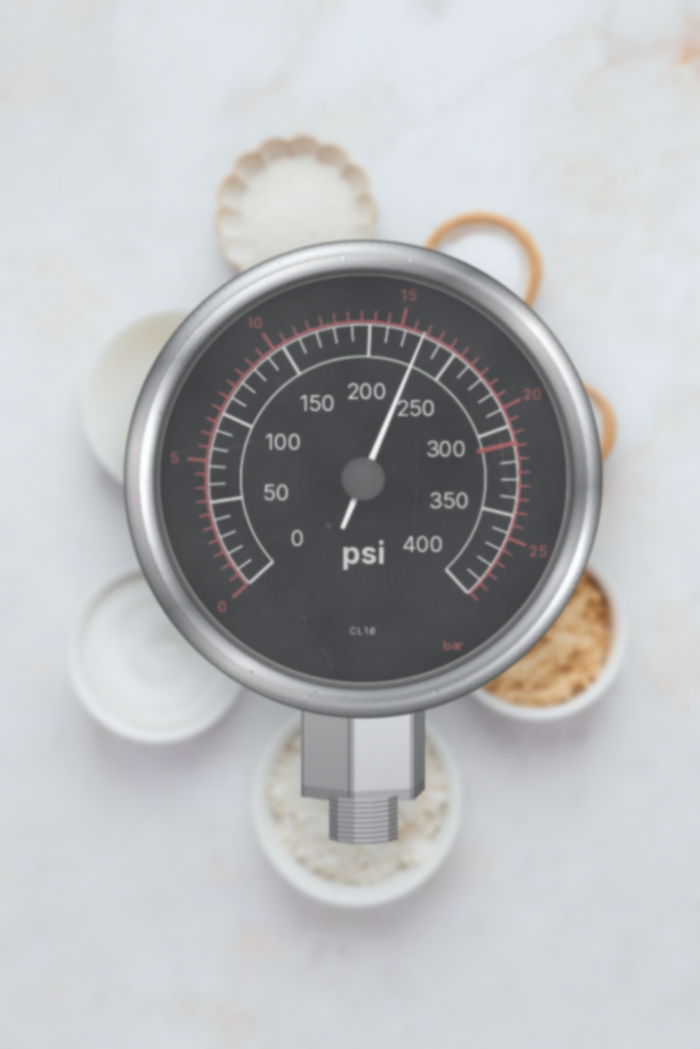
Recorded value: 230; psi
